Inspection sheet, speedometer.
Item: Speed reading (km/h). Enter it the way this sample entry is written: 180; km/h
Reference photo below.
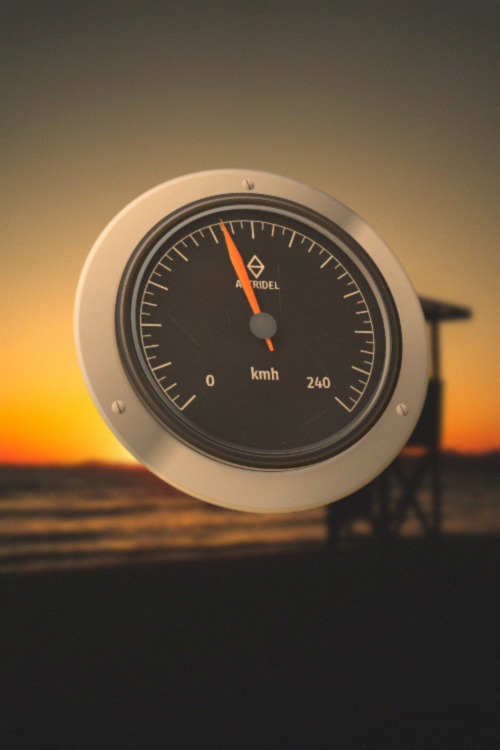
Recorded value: 105; km/h
